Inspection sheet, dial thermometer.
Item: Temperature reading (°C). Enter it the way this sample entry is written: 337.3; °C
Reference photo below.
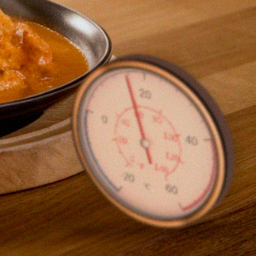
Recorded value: 16; °C
